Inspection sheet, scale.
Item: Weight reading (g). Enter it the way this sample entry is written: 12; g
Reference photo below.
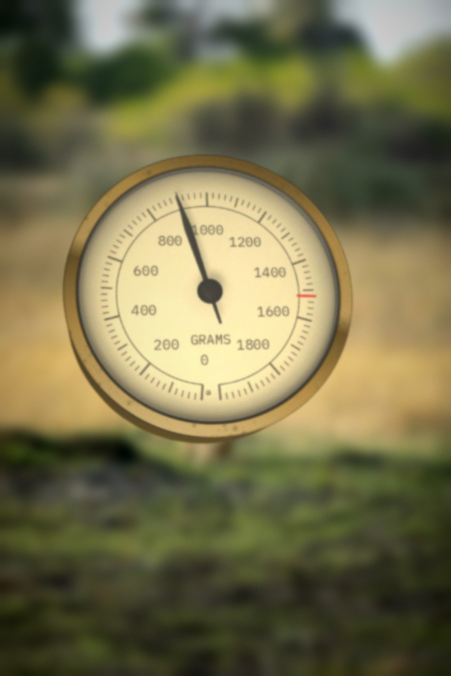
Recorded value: 900; g
